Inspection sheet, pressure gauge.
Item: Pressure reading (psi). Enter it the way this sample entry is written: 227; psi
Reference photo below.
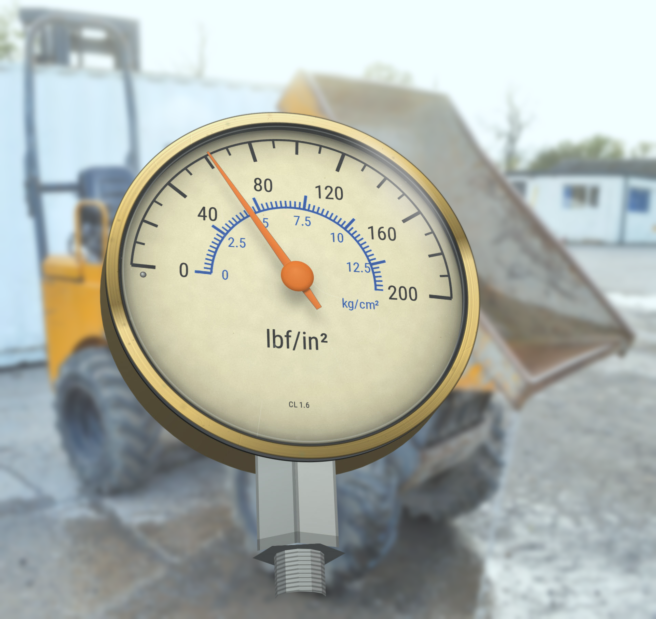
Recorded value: 60; psi
